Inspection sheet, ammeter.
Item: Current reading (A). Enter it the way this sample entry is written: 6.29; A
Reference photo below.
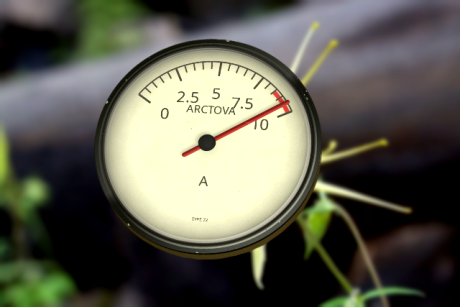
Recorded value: 9.5; A
